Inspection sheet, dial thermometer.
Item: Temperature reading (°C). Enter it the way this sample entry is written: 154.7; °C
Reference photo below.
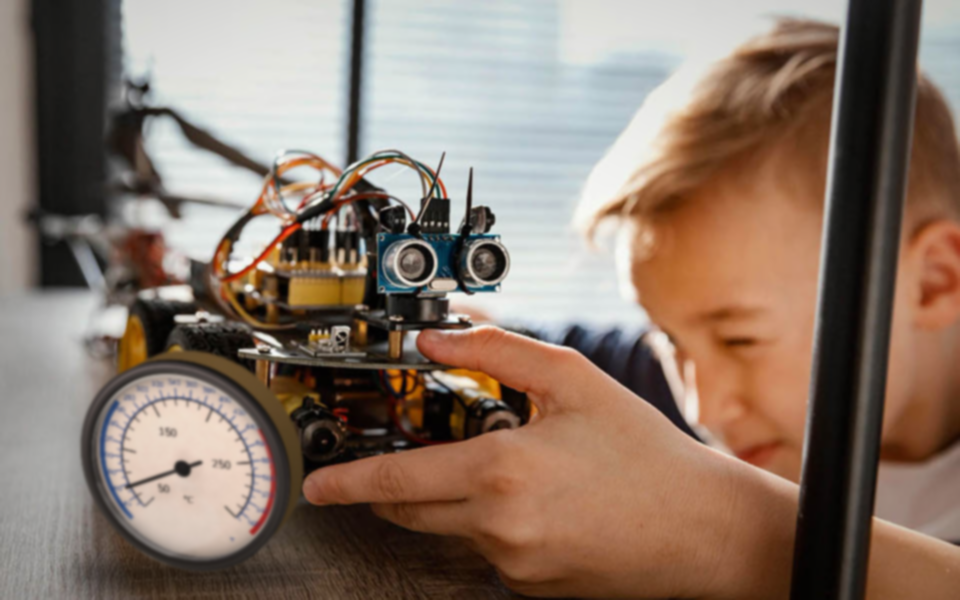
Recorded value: 70; °C
